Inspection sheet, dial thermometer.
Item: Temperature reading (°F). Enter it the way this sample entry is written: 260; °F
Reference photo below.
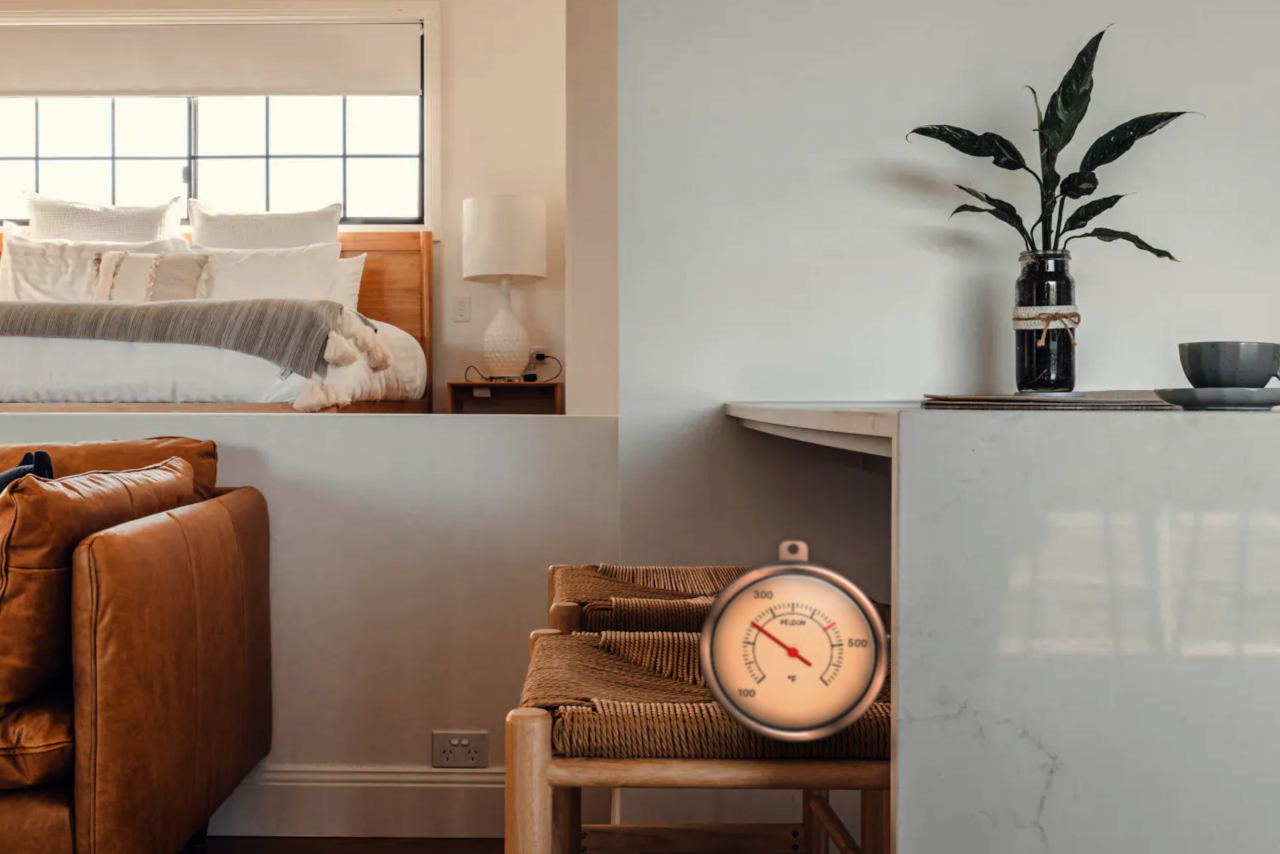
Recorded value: 250; °F
